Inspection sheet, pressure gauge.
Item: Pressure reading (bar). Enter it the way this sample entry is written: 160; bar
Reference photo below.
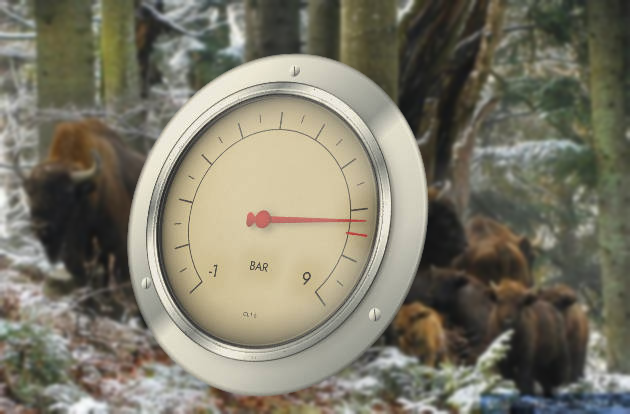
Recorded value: 7.25; bar
